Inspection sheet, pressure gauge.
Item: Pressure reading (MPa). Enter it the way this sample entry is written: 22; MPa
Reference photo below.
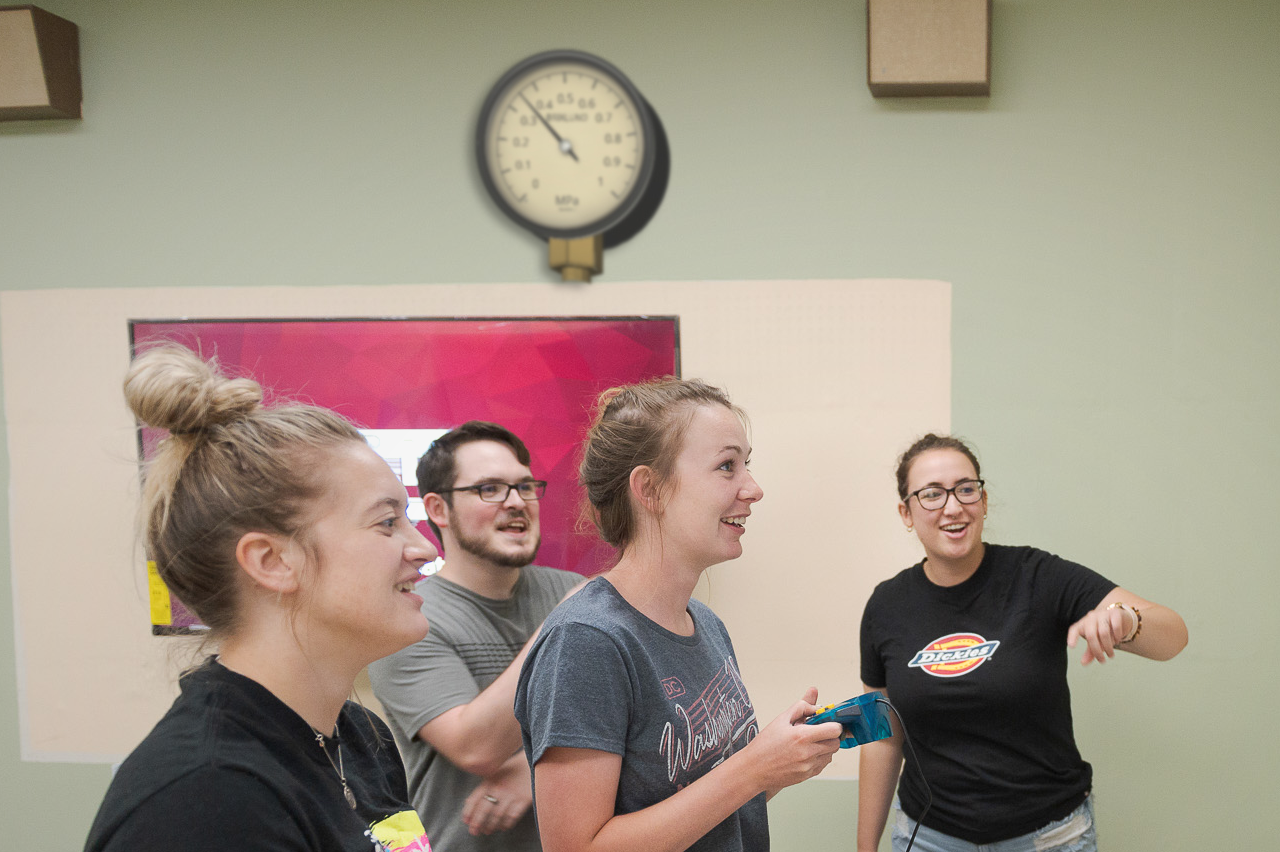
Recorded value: 0.35; MPa
